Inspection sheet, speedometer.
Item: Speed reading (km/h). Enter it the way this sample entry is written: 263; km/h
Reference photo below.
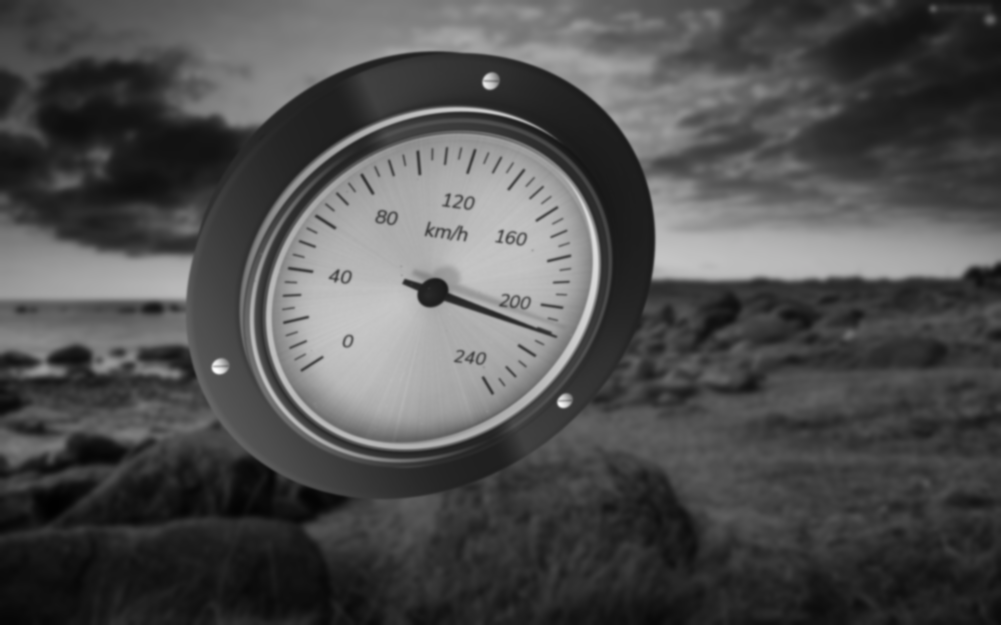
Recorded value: 210; km/h
